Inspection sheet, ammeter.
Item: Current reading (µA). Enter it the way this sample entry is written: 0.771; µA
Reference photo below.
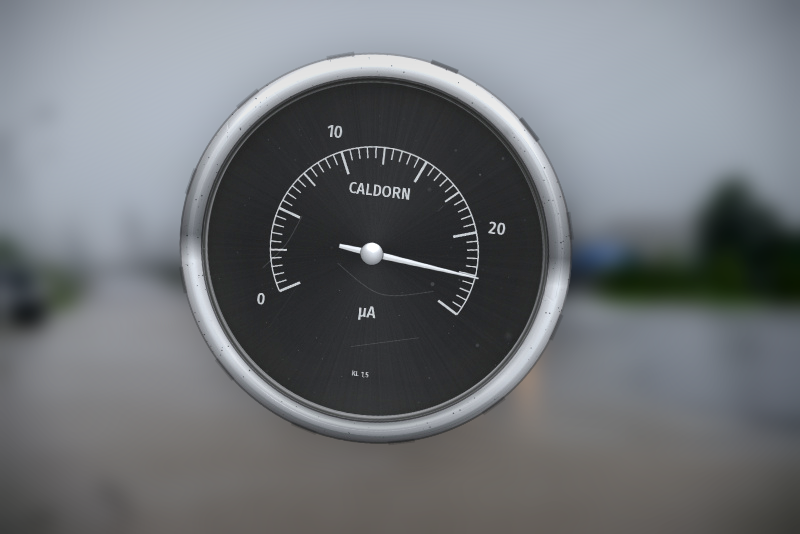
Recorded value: 22.5; µA
